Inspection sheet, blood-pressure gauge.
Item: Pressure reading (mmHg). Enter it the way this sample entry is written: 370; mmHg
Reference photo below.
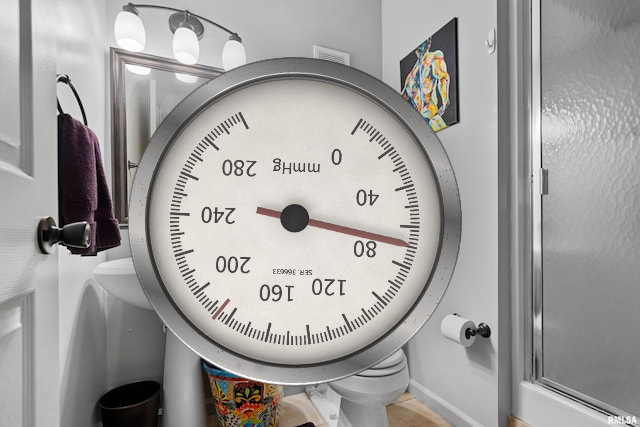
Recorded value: 70; mmHg
